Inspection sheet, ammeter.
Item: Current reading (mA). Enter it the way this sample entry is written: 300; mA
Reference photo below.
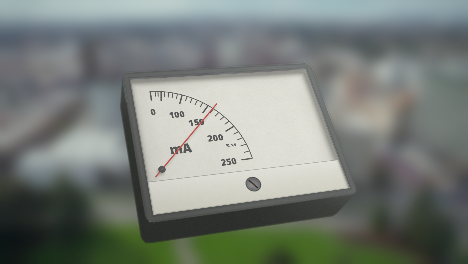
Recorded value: 160; mA
